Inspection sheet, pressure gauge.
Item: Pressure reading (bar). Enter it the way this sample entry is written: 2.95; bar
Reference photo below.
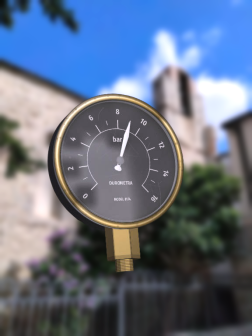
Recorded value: 9; bar
